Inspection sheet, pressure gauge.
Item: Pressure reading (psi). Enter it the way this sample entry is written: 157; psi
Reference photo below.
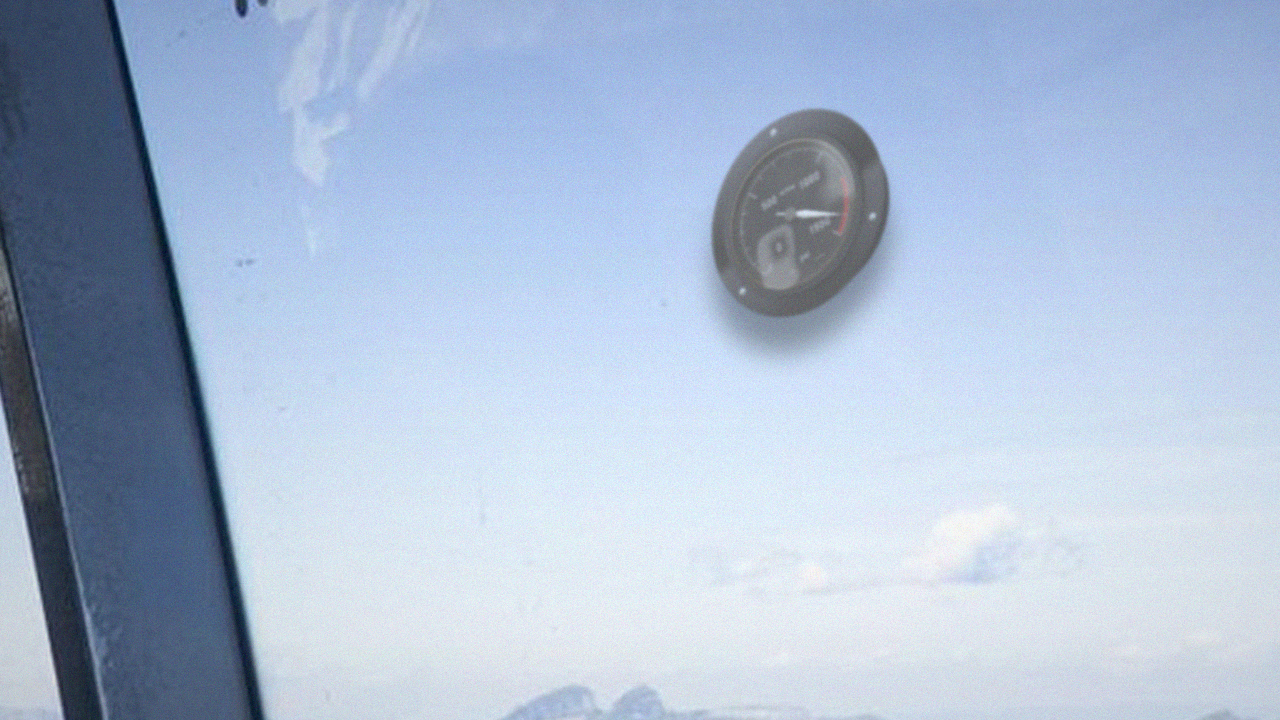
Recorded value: 1400; psi
